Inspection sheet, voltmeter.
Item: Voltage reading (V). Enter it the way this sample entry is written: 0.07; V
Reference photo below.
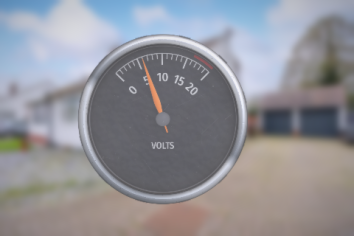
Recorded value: 6; V
